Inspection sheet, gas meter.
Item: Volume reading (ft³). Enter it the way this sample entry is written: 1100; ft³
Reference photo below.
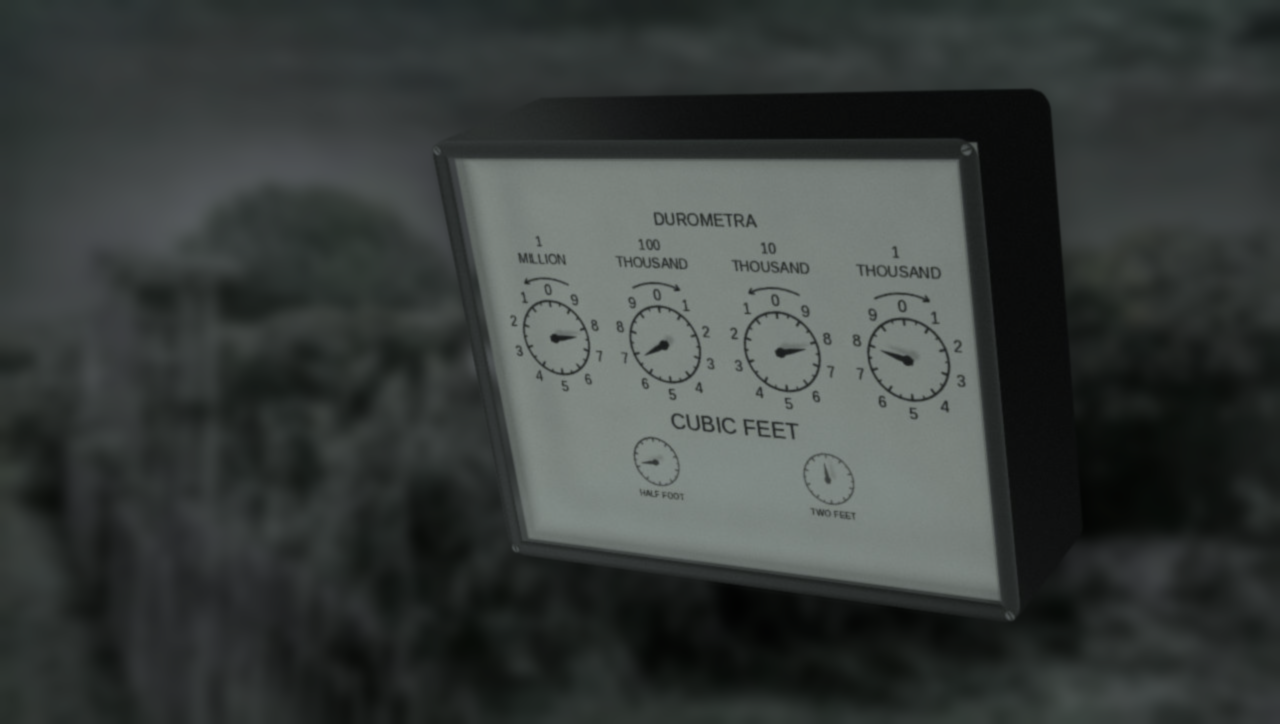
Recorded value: 767800; ft³
